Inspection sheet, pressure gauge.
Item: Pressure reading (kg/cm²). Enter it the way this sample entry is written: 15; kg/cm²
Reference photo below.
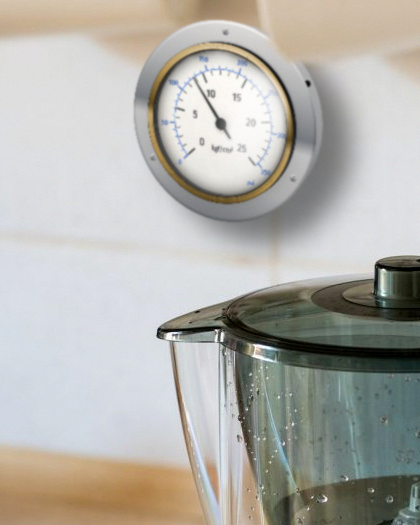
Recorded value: 9; kg/cm²
